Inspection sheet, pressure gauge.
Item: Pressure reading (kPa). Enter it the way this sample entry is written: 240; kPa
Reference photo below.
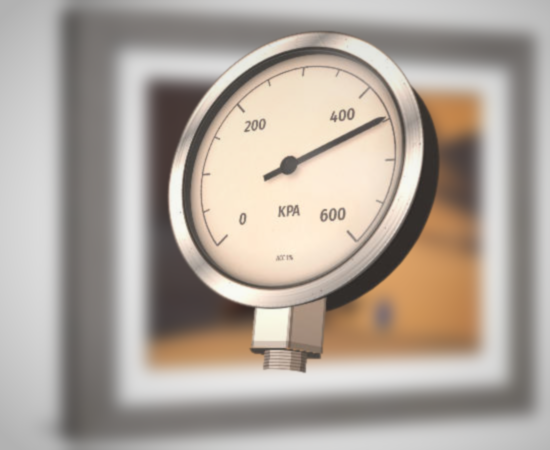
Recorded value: 450; kPa
